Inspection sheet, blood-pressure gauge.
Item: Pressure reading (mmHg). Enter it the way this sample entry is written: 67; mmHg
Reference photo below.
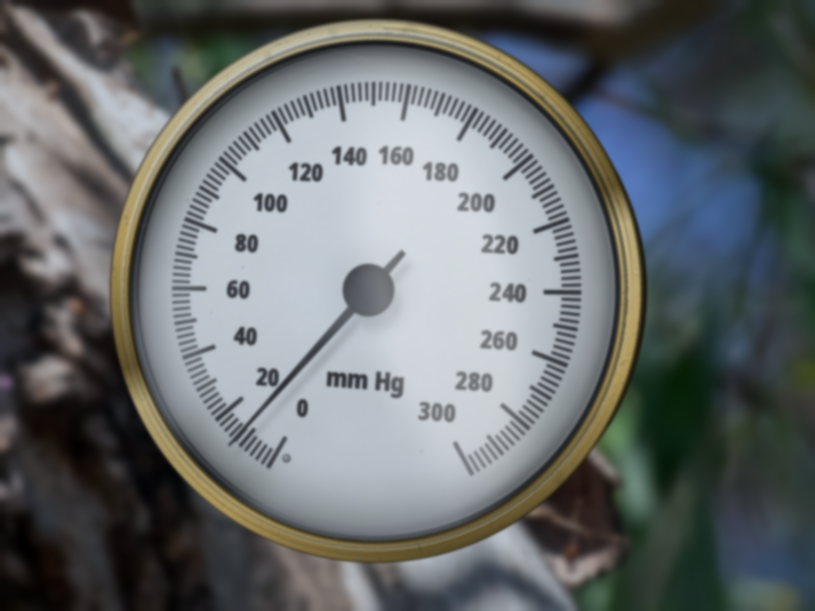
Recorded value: 12; mmHg
